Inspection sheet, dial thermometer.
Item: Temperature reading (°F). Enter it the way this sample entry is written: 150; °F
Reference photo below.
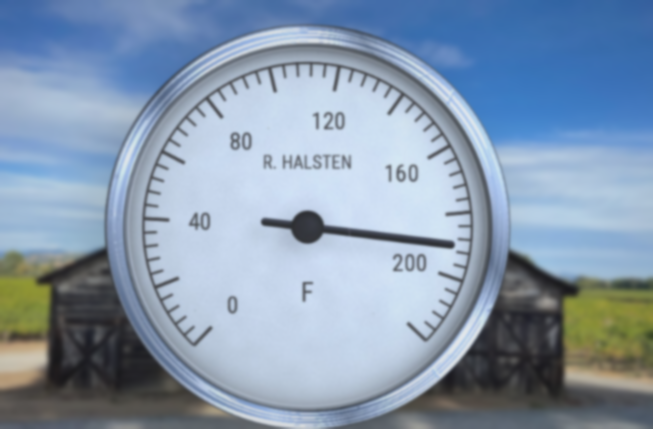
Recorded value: 190; °F
